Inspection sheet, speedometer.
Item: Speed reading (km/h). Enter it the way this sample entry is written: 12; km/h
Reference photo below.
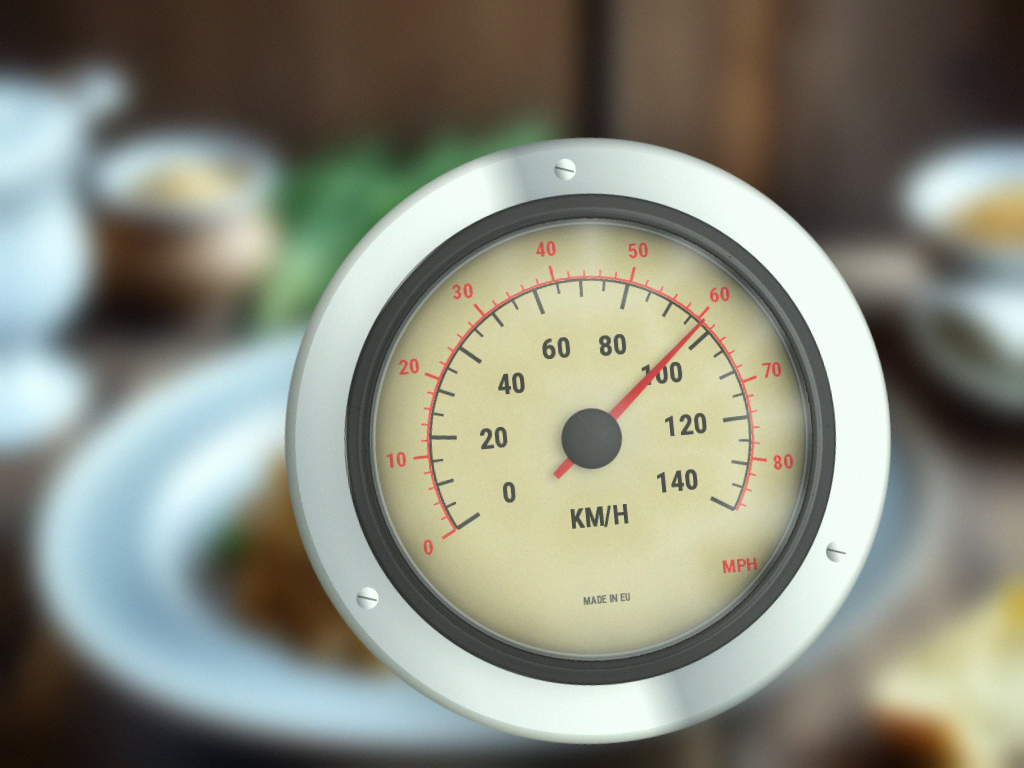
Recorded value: 97.5; km/h
